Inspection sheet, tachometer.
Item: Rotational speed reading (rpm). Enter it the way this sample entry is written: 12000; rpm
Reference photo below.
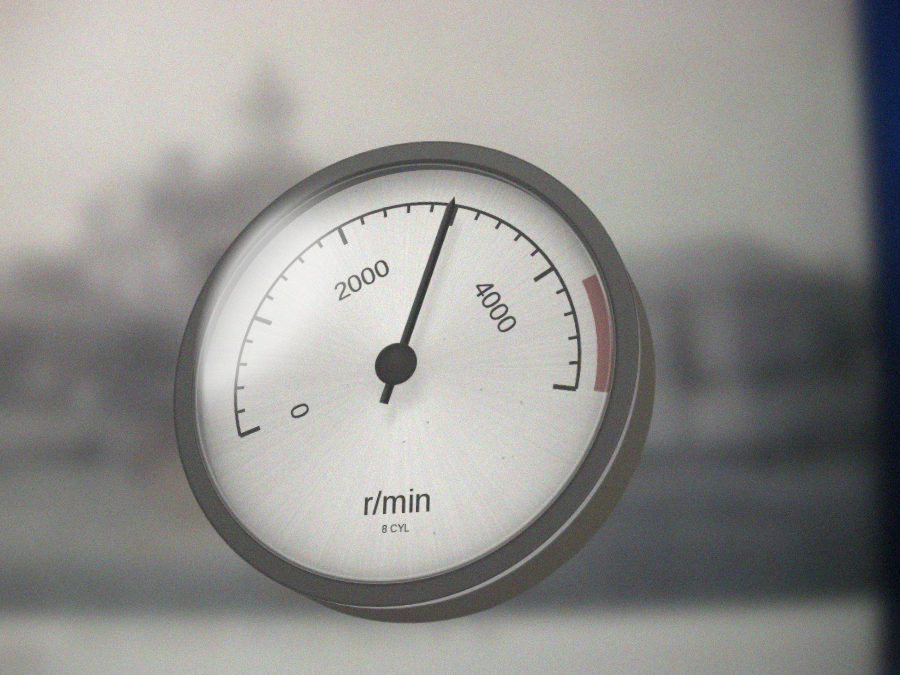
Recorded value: 3000; rpm
